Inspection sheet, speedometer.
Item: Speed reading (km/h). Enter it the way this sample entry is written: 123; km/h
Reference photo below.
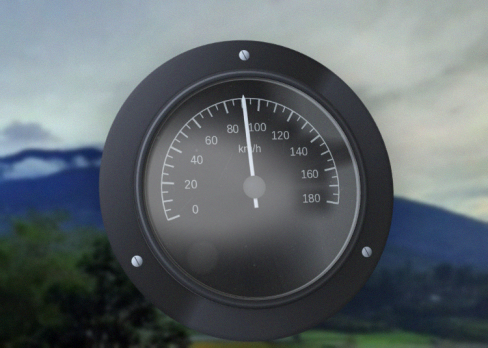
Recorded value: 90; km/h
